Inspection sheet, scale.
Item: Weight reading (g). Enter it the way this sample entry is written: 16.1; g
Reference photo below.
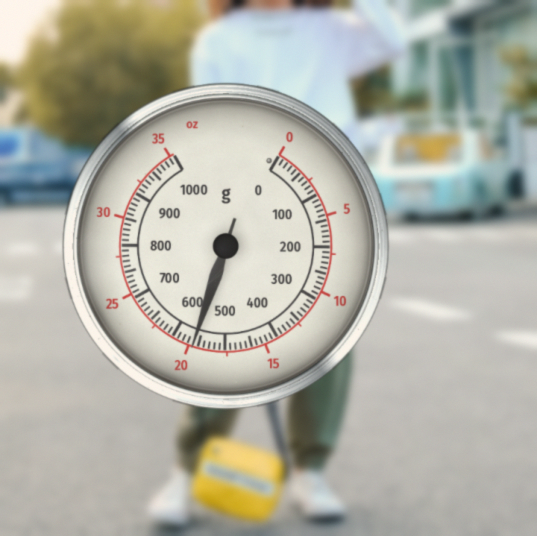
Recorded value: 560; g
